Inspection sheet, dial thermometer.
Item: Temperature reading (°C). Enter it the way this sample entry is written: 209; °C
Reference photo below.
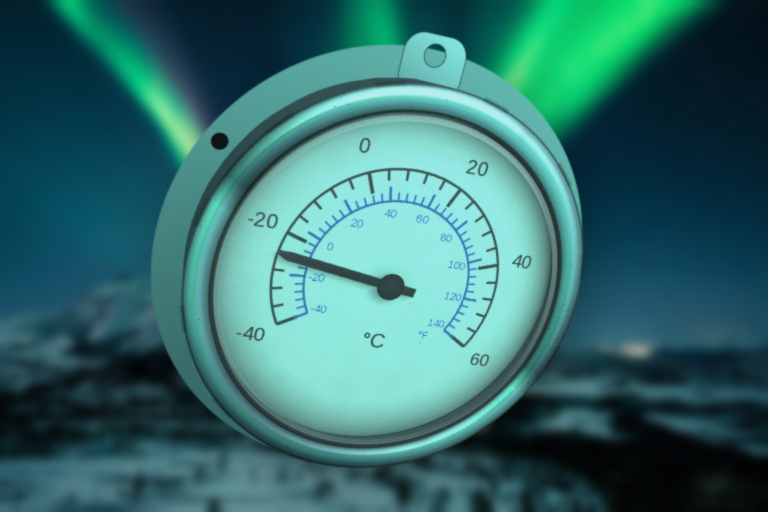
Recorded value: -24; °C
